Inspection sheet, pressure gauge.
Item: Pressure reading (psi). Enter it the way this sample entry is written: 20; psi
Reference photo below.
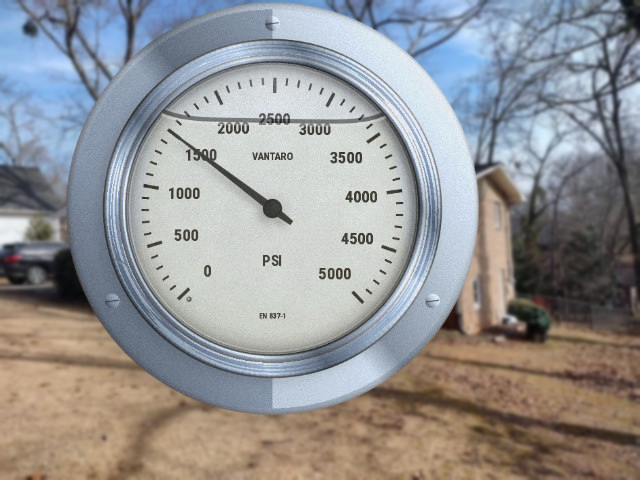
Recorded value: 1500; psi
